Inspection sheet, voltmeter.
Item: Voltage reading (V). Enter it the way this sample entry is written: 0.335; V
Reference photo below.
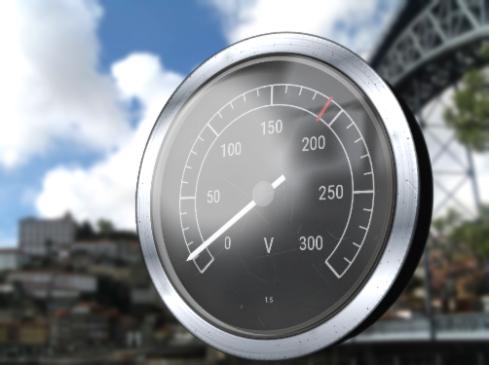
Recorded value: 10; V
